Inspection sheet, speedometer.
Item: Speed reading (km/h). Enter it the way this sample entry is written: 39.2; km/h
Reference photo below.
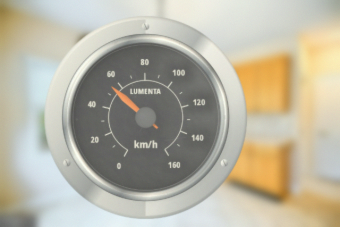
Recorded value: 55; km/h
